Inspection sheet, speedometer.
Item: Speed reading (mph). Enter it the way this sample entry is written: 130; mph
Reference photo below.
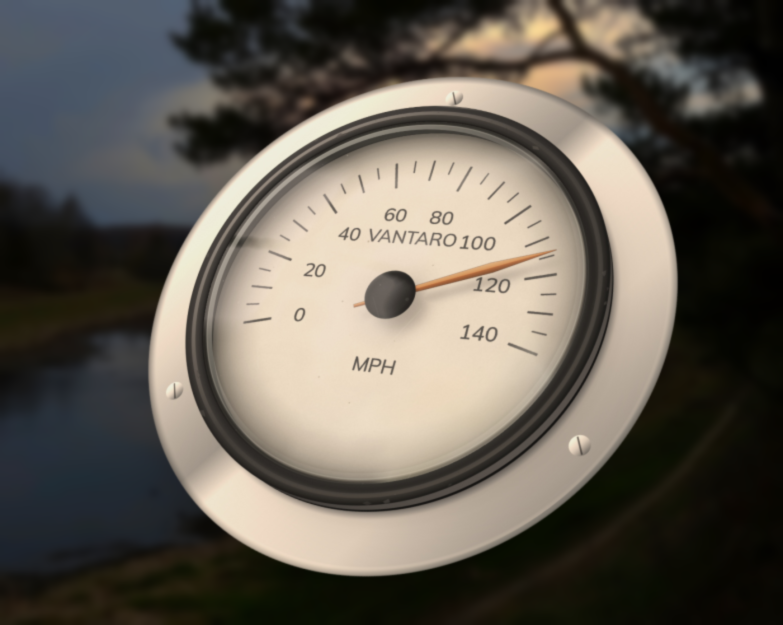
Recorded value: 115; mph
